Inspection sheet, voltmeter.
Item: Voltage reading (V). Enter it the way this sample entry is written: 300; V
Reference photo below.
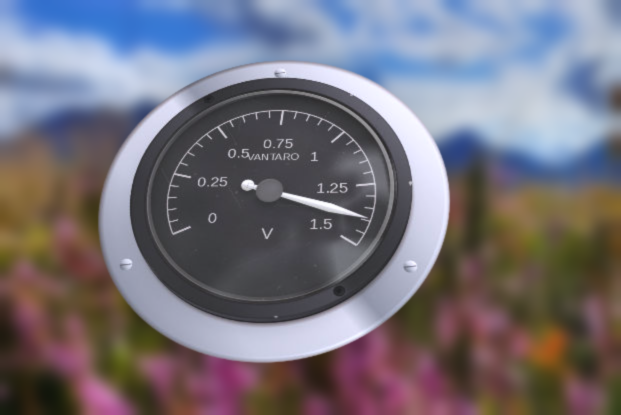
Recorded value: 1.4; V
